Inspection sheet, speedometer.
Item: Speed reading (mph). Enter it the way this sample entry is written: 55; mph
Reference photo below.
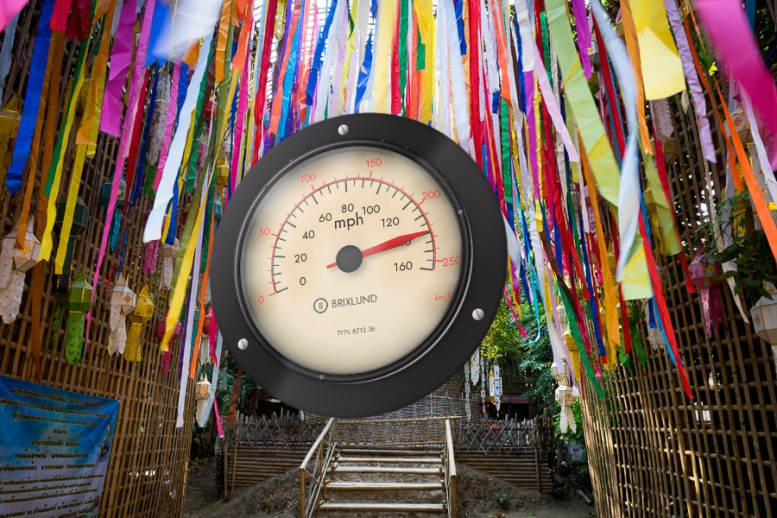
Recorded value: 140; mph
